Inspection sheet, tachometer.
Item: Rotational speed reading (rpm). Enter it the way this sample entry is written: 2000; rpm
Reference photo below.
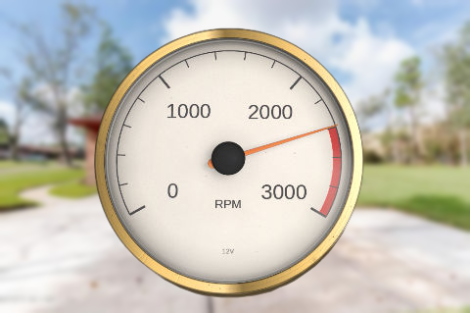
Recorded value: 2400; rpm
